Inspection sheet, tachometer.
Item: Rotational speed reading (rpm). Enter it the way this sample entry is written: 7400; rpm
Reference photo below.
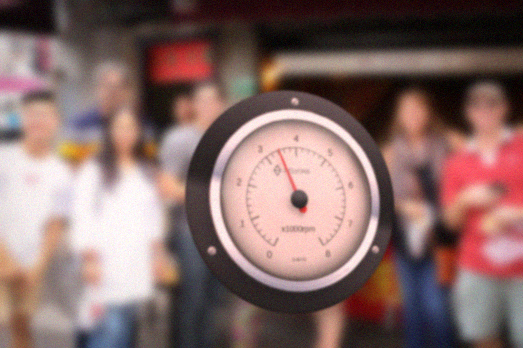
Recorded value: 3400; rpm
